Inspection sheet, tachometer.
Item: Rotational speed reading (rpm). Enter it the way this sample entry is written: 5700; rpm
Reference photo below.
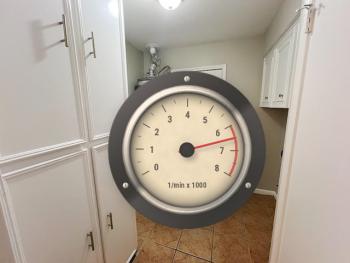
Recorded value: 6500; rpm
